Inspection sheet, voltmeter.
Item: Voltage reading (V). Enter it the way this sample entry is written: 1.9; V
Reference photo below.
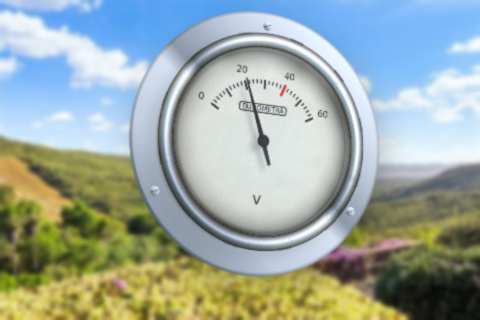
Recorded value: 20; V
